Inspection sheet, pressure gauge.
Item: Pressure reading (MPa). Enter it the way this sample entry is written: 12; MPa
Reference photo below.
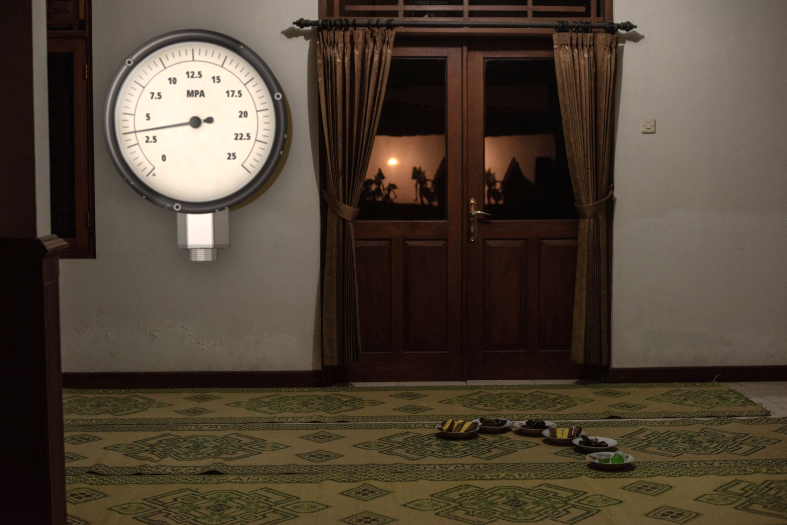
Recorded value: 3.5; MPa
